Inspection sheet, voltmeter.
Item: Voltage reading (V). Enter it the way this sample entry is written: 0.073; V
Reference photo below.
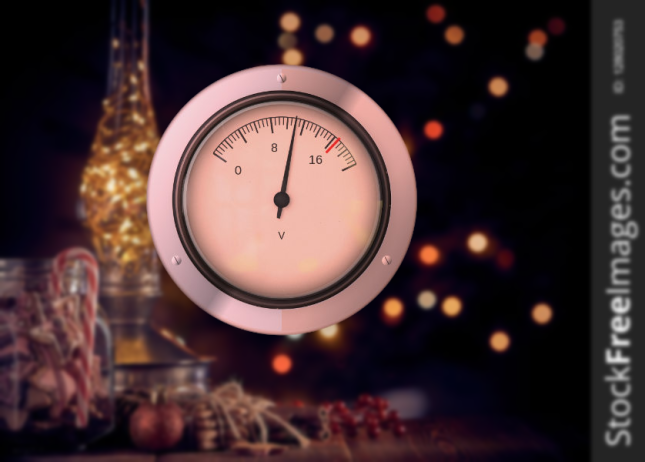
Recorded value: 11; V
